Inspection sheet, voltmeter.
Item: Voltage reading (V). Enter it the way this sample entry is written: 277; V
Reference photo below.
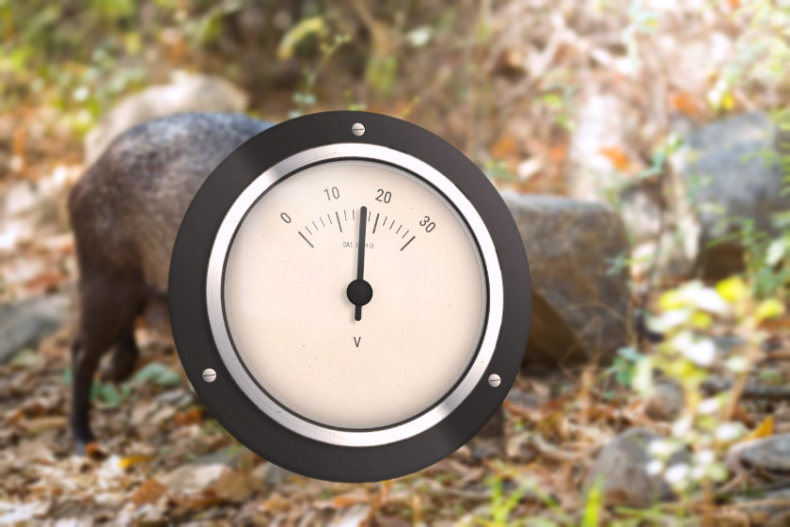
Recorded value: 16; V
